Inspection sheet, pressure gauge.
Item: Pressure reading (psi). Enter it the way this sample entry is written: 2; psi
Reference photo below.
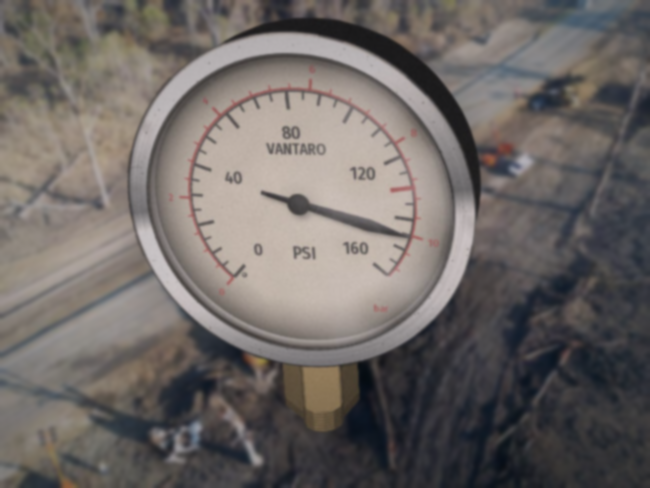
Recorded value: 145; psi
